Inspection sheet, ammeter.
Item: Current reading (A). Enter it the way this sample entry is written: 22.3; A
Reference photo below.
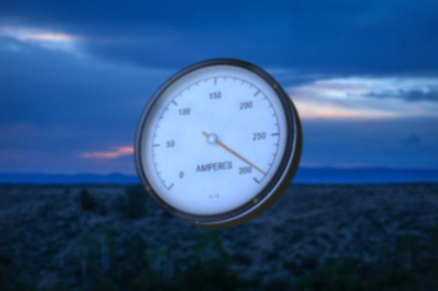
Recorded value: 290; A
